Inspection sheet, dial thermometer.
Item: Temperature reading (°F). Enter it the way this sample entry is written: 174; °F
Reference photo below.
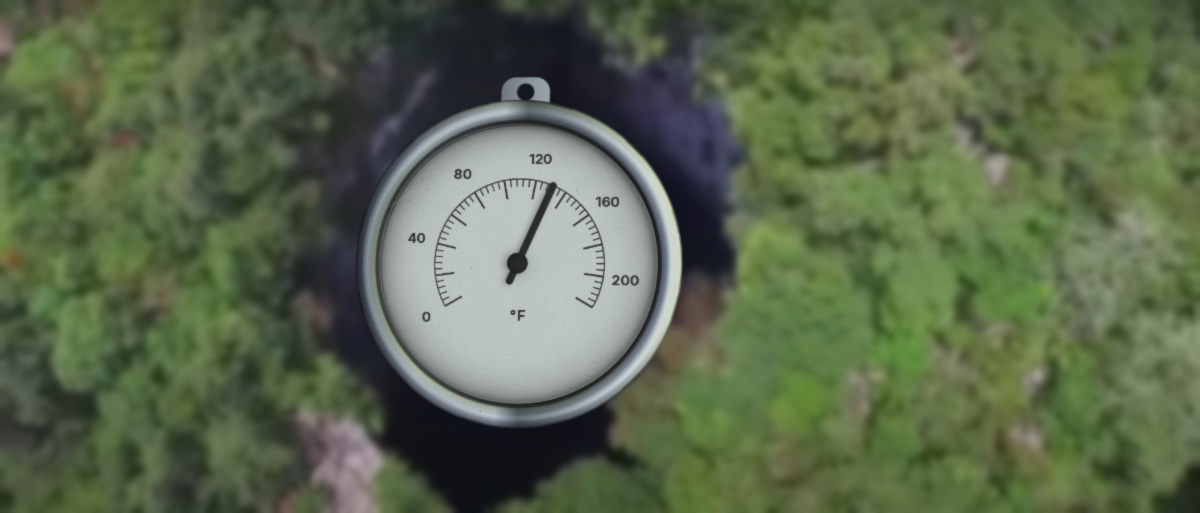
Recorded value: 132; °F
